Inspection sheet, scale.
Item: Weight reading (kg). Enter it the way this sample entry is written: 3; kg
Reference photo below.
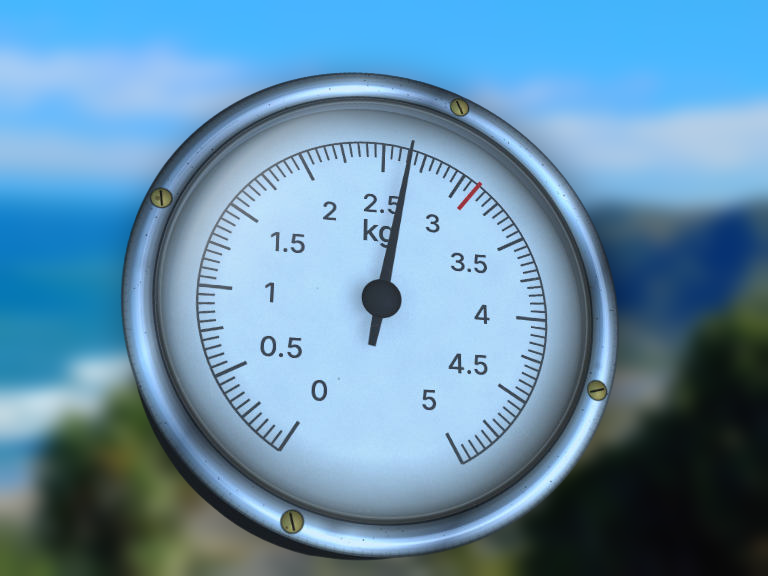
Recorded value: 2.65; kg
